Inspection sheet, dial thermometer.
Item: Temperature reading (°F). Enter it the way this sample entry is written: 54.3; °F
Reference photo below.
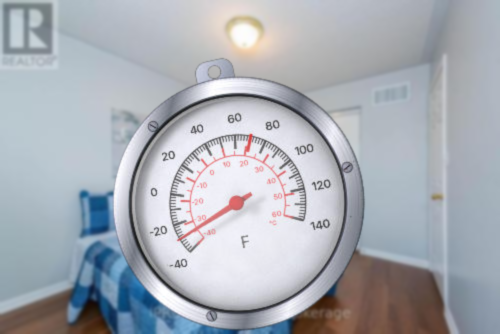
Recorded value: -30; °F
